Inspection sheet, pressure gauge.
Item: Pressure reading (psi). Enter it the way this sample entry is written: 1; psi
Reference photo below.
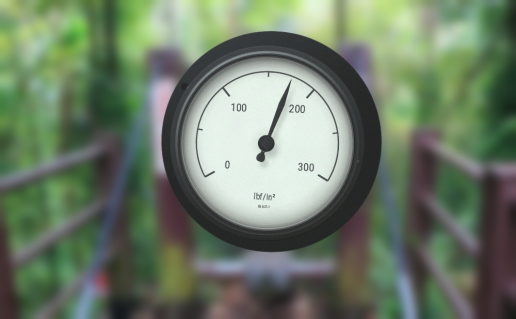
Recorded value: 175; psi
